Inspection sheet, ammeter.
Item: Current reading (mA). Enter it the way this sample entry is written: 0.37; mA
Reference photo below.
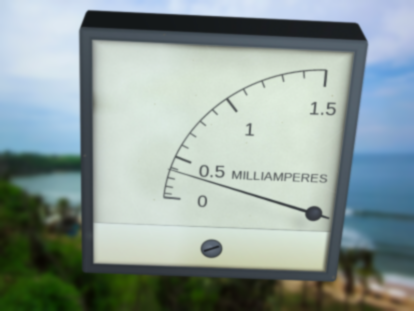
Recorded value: 0.4; mA
